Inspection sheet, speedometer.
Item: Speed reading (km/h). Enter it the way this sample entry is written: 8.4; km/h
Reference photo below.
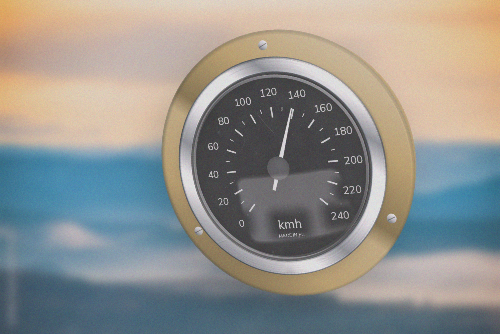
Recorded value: 140; km/h
